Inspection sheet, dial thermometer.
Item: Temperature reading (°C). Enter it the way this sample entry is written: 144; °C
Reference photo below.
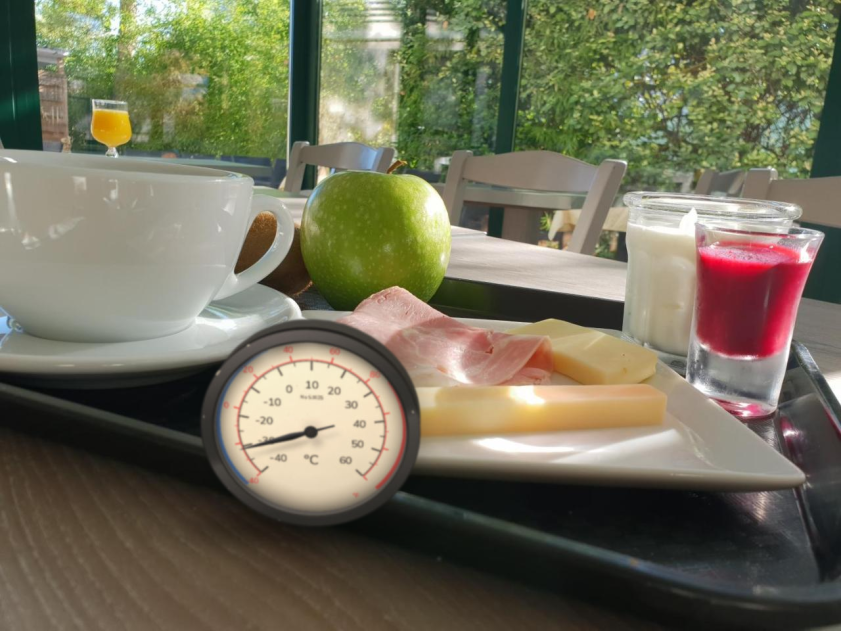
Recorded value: -30; °C
